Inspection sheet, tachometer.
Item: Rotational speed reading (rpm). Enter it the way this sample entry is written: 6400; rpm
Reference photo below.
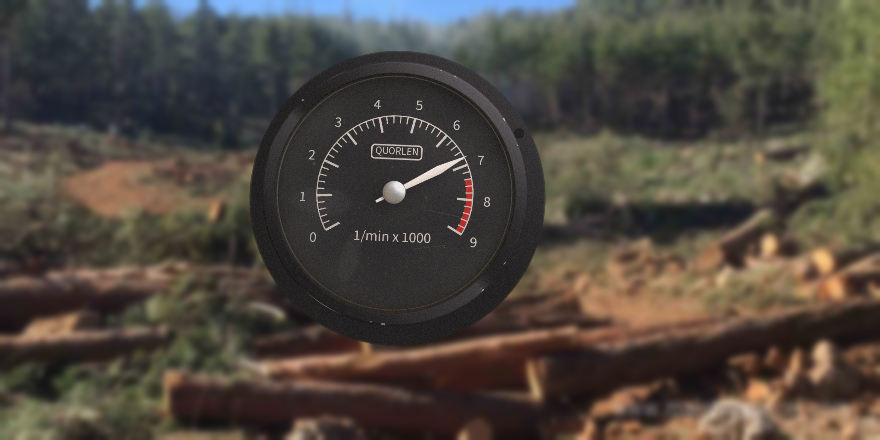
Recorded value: 6800; rpm
